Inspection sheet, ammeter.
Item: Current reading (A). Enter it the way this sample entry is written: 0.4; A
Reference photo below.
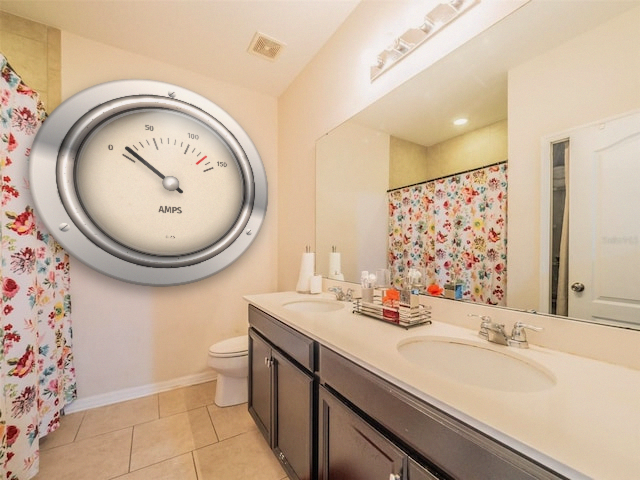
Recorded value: 10; A
